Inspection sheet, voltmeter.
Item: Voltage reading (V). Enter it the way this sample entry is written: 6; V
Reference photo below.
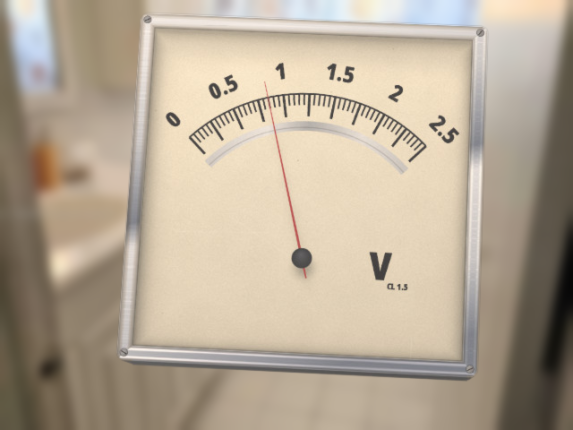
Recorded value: 0.85; V
